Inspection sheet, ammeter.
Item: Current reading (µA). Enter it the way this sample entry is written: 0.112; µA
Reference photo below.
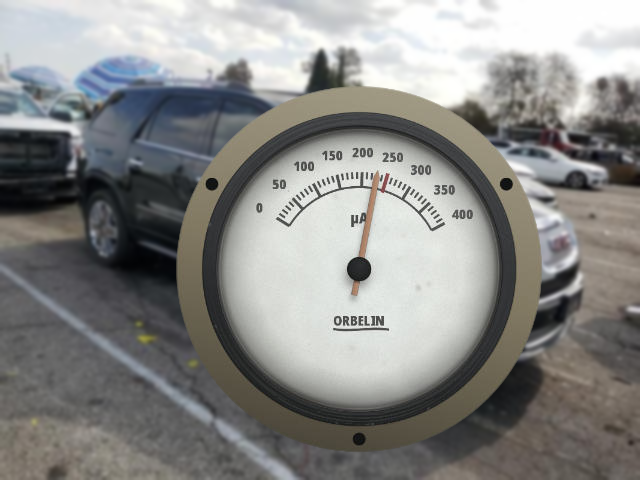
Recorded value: 230; µA
